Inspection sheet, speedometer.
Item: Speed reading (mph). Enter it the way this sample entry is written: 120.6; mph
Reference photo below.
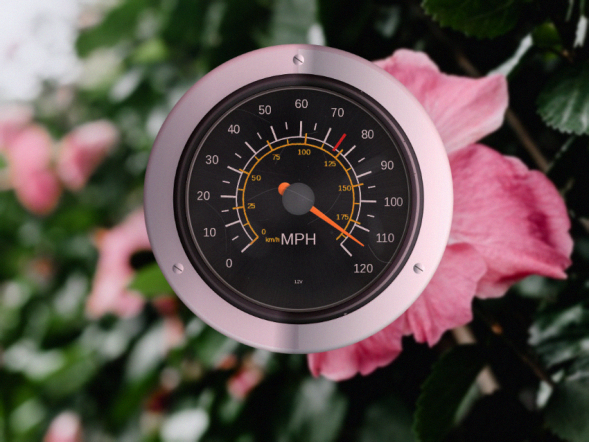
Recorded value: 115; mph
